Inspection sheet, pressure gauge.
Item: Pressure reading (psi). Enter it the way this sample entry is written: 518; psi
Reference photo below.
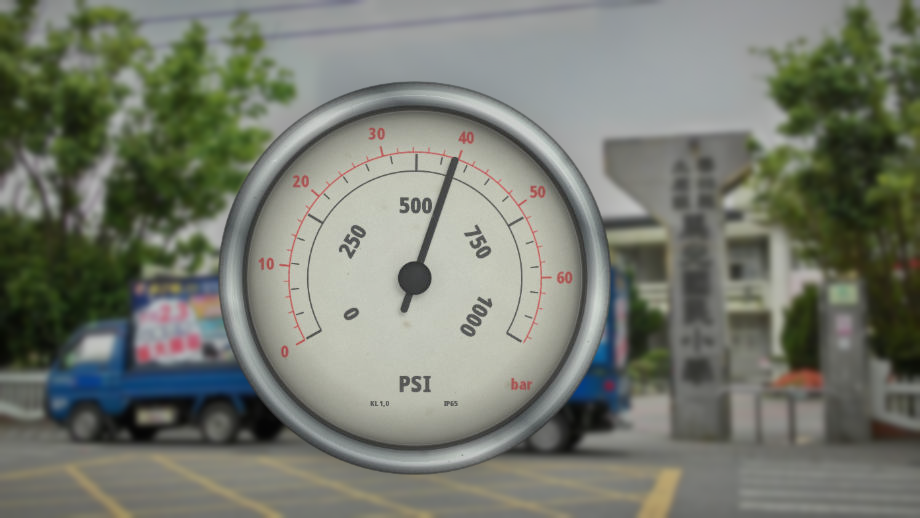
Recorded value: 575; psi
